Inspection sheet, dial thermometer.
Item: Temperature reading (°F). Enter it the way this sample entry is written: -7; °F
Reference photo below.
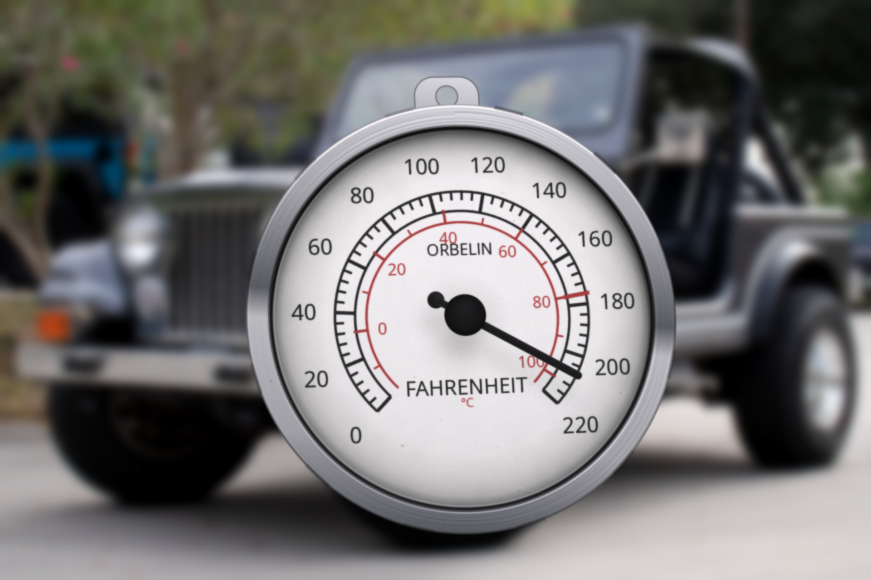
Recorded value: 208; °F
